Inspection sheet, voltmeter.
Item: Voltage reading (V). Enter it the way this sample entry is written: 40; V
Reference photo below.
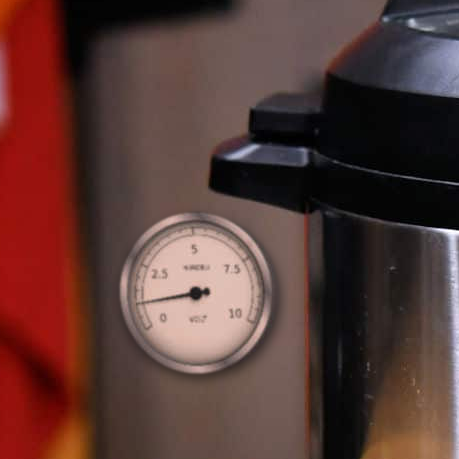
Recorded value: 1; V
